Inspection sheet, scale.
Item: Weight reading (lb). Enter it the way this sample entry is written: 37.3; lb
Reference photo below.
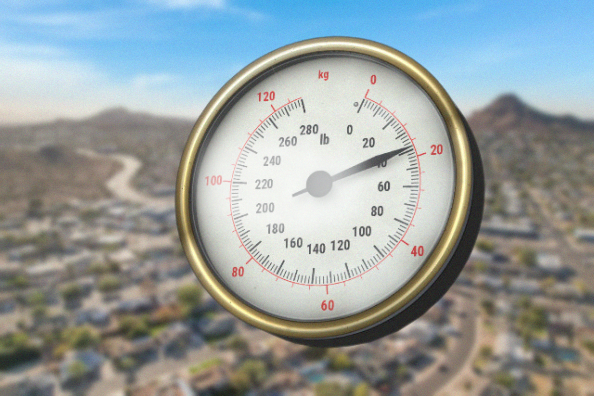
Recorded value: 40; lb
